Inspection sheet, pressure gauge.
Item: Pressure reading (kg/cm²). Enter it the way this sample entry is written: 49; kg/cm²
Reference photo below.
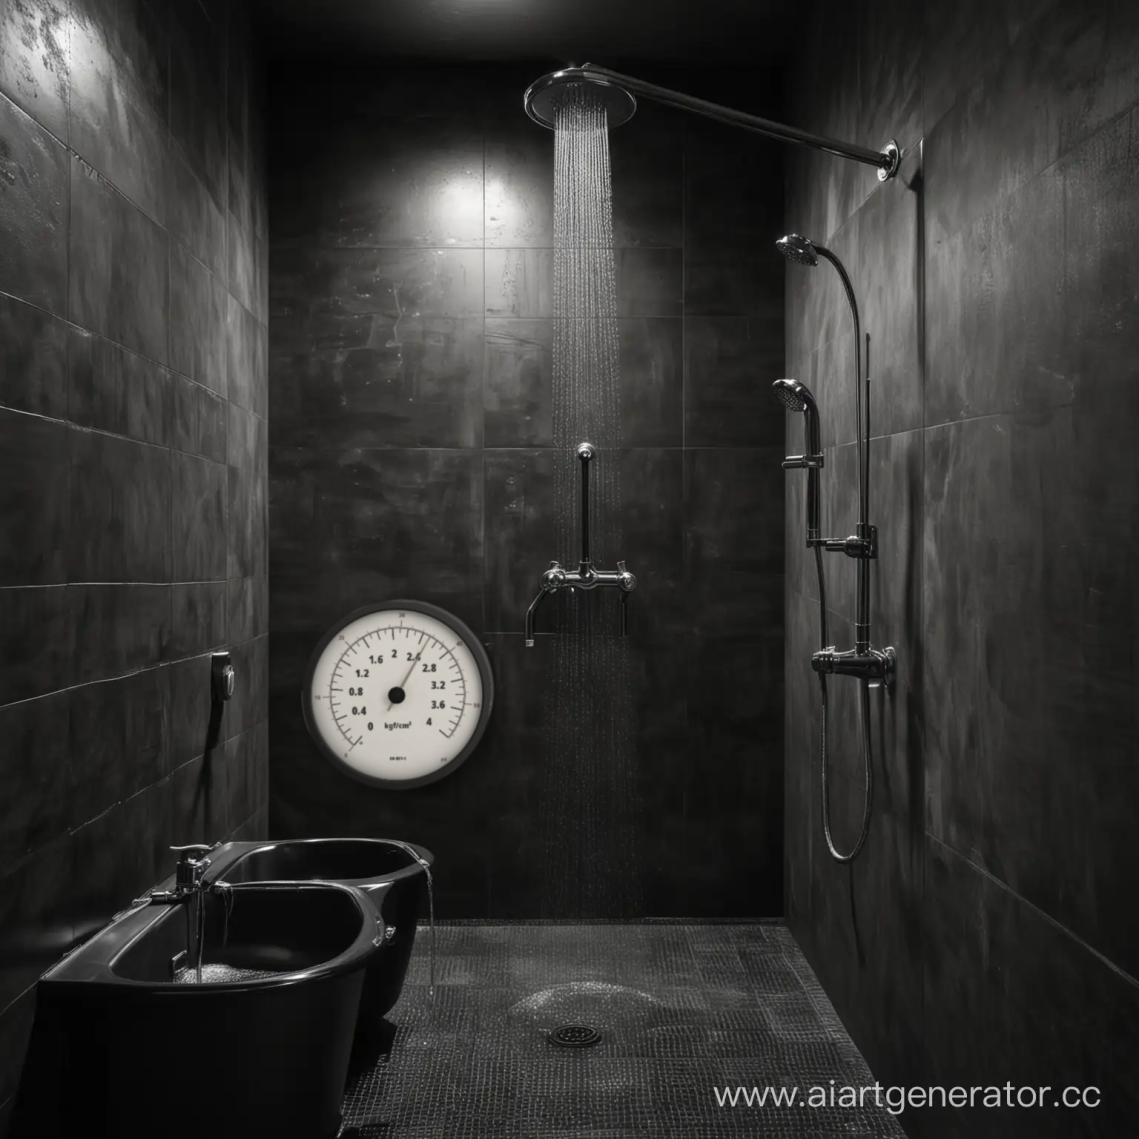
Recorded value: 2.5; kg/cm²
